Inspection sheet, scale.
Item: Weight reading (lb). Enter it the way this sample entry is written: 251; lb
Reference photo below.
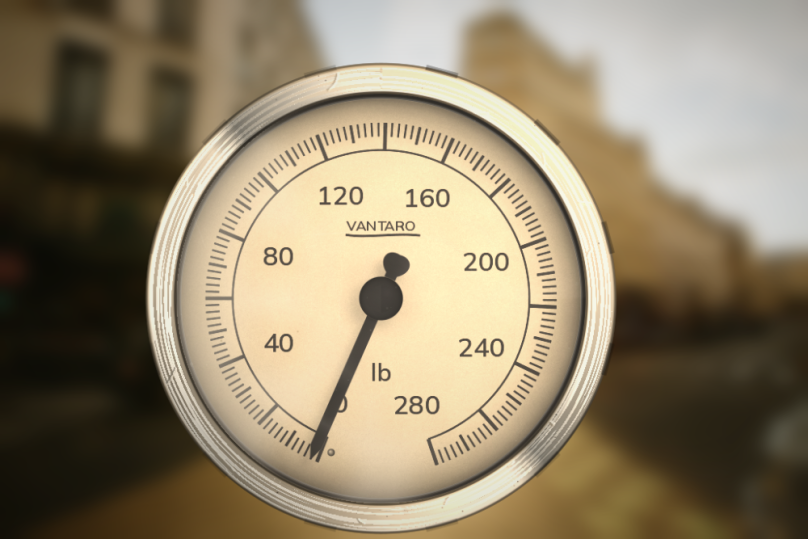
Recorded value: 2; lb
